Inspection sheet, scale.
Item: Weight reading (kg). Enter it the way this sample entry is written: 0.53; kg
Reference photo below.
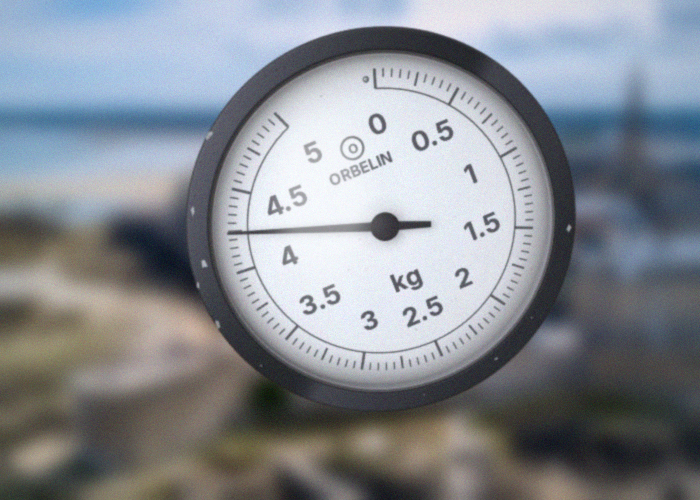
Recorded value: 4.25; kg
